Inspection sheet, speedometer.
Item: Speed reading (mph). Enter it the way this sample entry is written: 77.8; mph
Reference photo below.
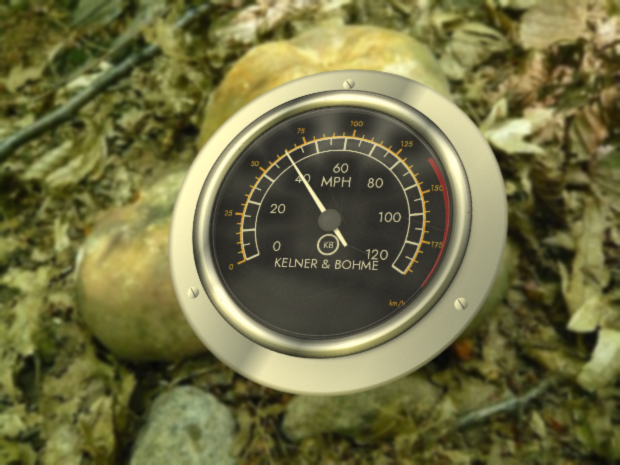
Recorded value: 40; mph
